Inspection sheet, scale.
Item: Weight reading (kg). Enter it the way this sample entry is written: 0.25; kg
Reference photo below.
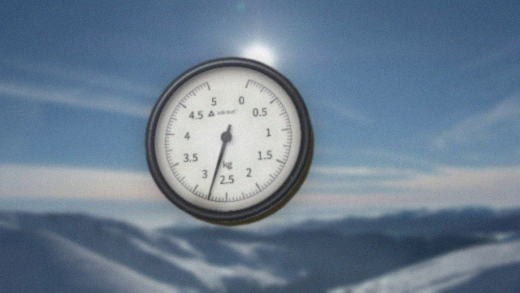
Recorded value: 2.75; kg
